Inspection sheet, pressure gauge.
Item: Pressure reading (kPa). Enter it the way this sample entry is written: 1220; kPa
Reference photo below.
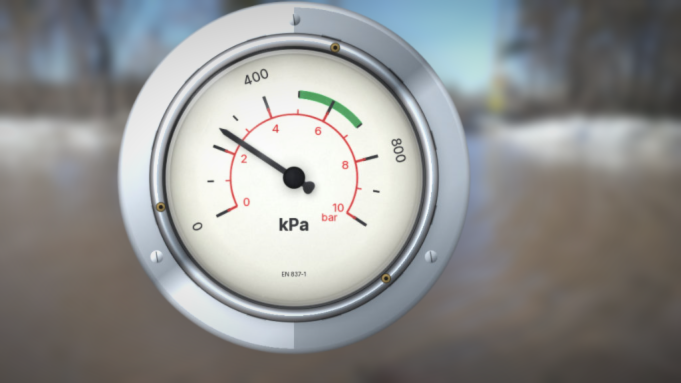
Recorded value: 250; kPa
